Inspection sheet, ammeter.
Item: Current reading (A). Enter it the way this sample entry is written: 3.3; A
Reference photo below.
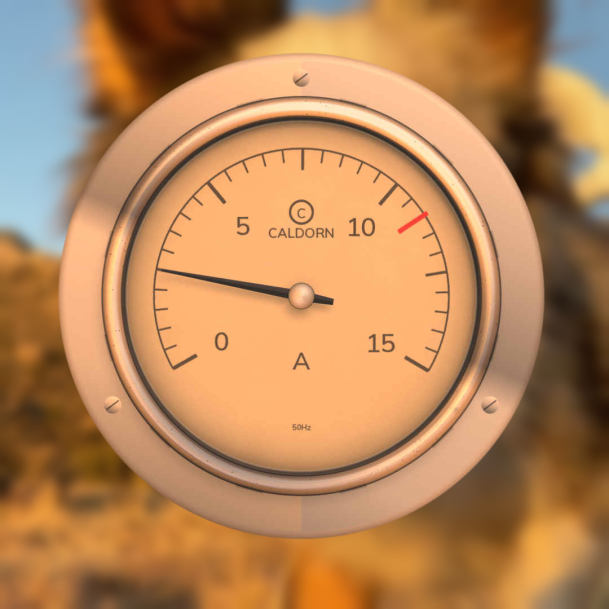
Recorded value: 2.5; A
